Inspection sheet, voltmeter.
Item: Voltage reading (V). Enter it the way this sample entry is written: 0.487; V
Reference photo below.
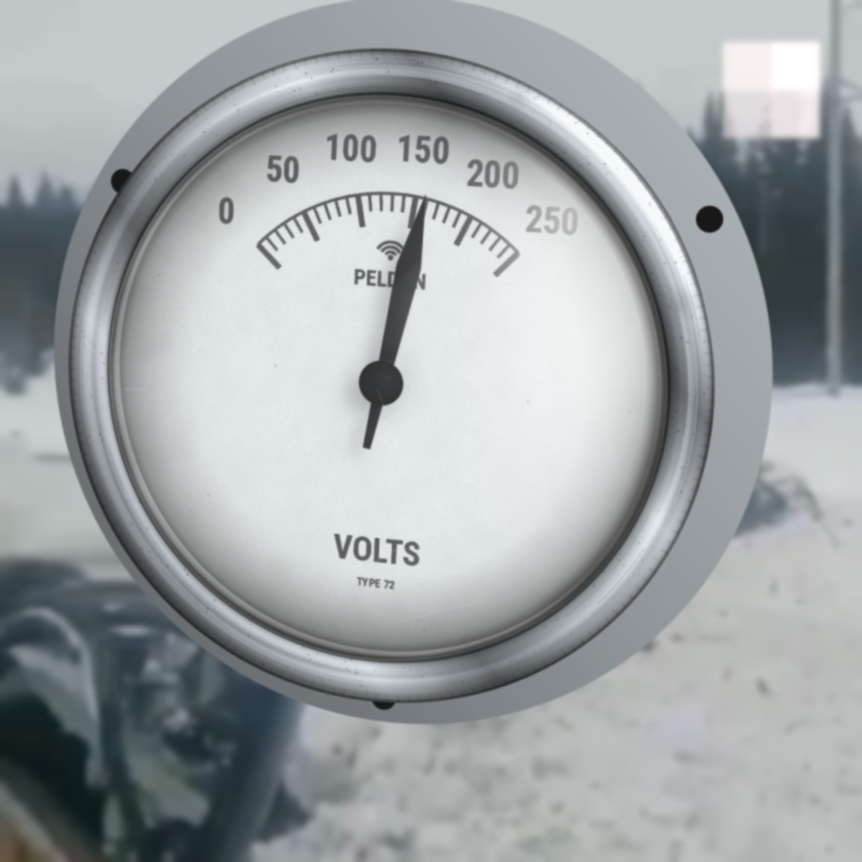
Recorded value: 160; V
